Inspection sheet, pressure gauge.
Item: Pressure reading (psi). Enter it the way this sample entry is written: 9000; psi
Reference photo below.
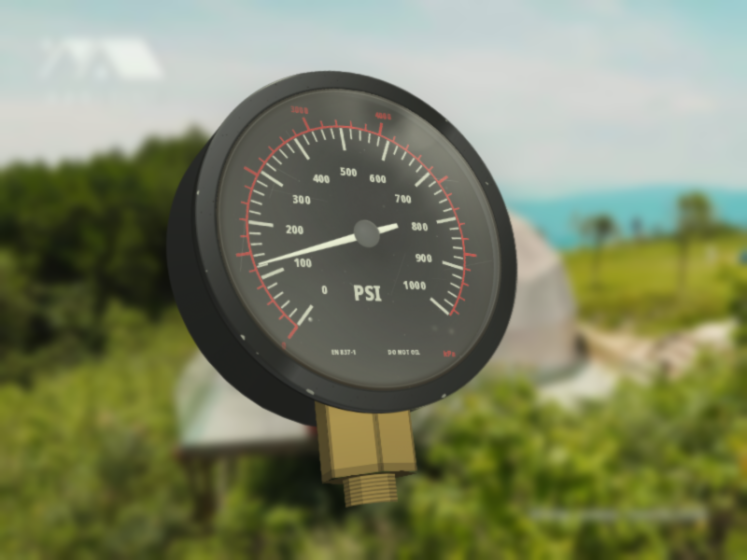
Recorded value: 120; psi
